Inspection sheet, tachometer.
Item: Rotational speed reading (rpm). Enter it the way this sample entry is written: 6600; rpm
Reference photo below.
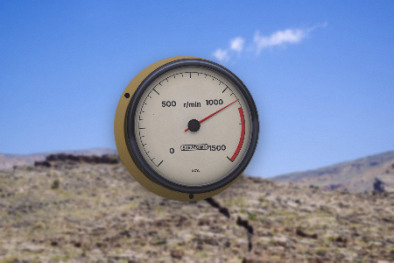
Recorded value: 1100; rpm
